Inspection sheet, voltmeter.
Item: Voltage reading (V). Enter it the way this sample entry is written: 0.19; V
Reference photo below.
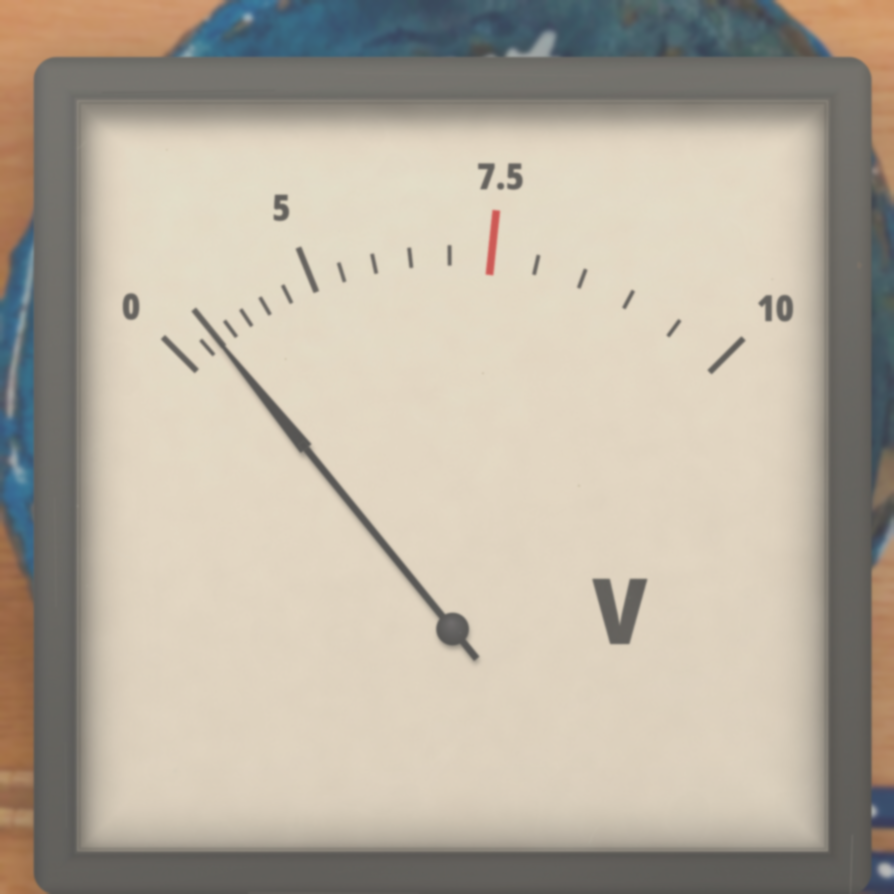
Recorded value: 2.5; V
